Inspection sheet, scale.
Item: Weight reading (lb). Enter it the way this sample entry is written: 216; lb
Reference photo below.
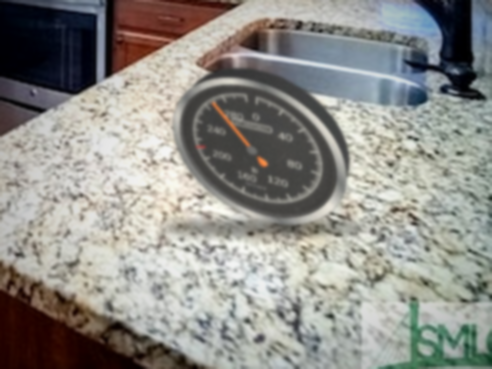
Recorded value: 270; lb
